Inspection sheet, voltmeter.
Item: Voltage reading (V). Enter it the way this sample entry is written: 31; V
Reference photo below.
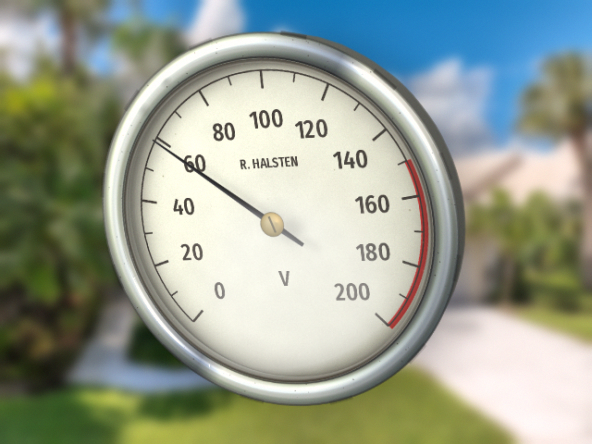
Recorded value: 60; V
